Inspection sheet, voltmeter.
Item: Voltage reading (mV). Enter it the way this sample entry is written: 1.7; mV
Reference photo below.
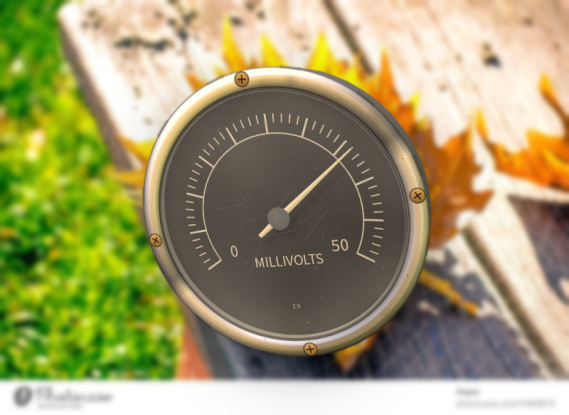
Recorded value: 36; mV
